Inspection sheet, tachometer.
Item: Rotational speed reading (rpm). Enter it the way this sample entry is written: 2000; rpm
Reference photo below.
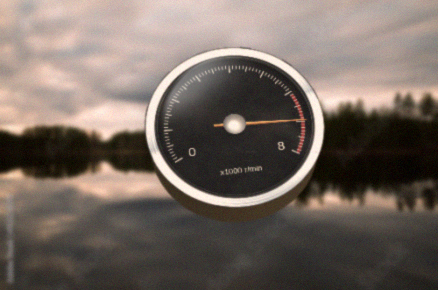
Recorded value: 7000; rpm
